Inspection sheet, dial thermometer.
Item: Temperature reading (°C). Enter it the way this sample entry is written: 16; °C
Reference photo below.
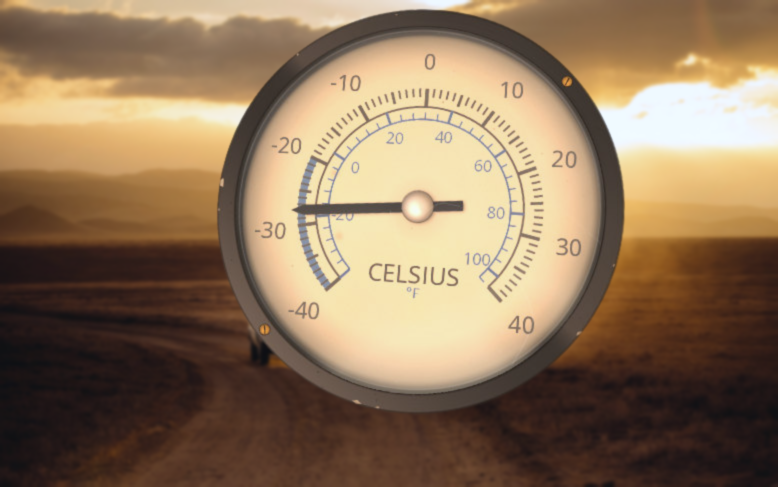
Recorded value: -28; °C
